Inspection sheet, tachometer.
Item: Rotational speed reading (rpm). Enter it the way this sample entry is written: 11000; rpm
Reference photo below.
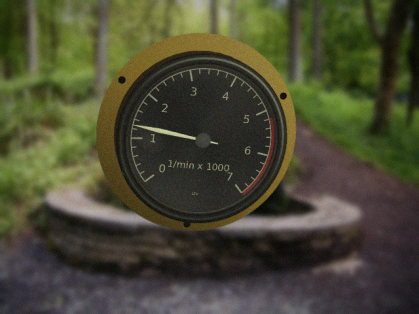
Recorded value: 1300; rpm
